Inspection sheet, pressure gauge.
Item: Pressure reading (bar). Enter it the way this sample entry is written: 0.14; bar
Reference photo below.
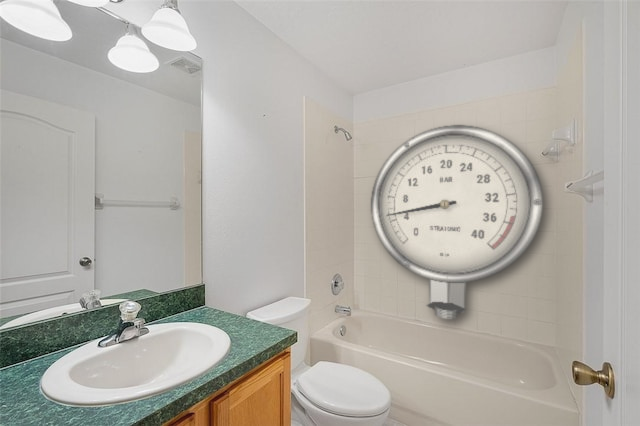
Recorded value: 5; bar
